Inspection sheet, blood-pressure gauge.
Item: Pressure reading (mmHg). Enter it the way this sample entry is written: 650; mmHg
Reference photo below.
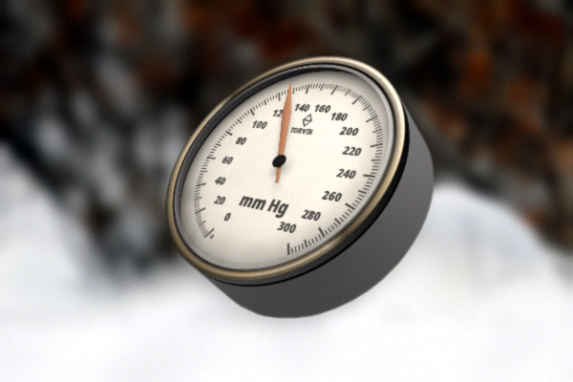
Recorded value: 130; mmHg
